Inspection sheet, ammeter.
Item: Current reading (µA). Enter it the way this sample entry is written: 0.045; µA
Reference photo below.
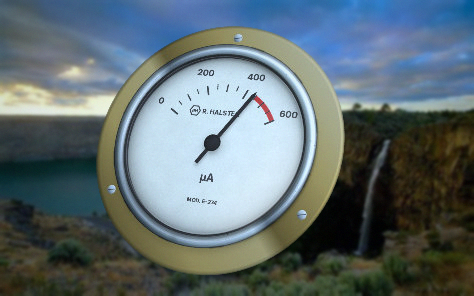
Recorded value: 450; µA
